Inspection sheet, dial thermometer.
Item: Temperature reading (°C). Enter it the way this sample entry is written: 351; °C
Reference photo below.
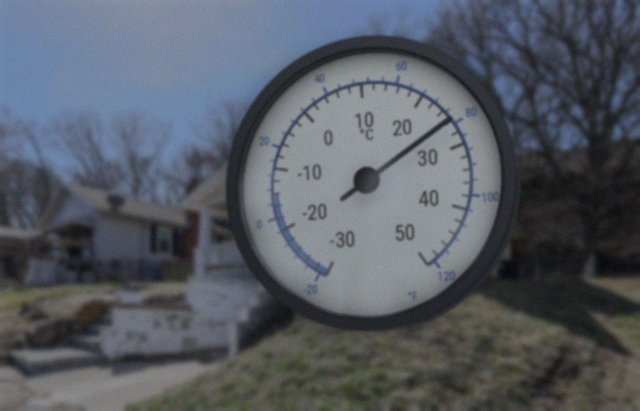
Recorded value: 26; °C
